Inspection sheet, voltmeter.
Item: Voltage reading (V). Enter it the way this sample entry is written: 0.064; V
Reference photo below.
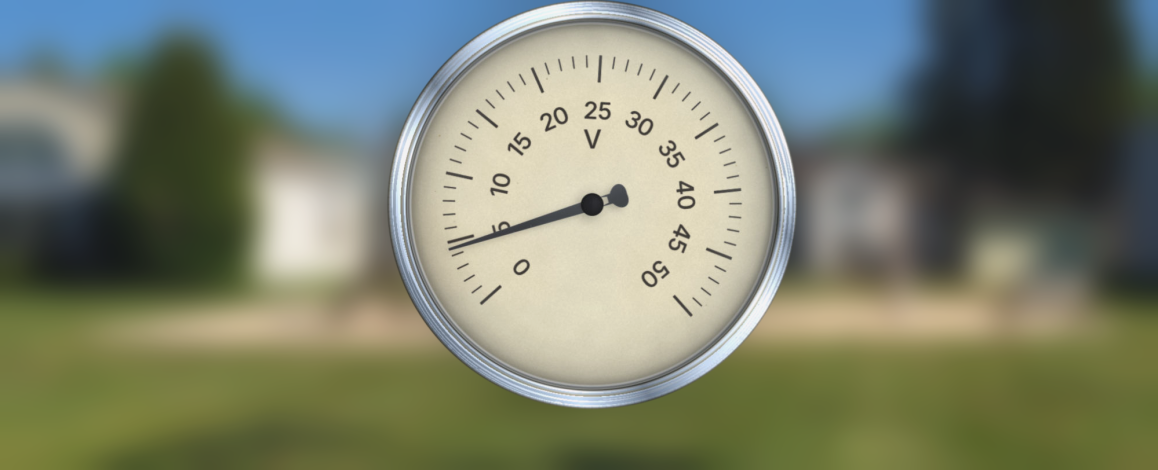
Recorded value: 4.5; V
